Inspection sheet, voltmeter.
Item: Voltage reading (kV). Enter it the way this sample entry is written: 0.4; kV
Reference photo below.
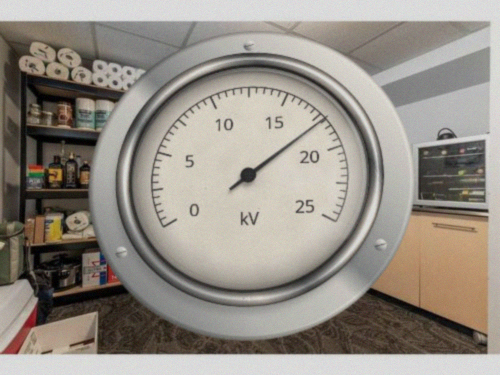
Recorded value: 18; kV
